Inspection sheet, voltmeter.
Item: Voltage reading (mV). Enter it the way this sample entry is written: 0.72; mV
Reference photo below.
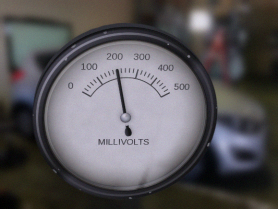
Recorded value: 200; mV
